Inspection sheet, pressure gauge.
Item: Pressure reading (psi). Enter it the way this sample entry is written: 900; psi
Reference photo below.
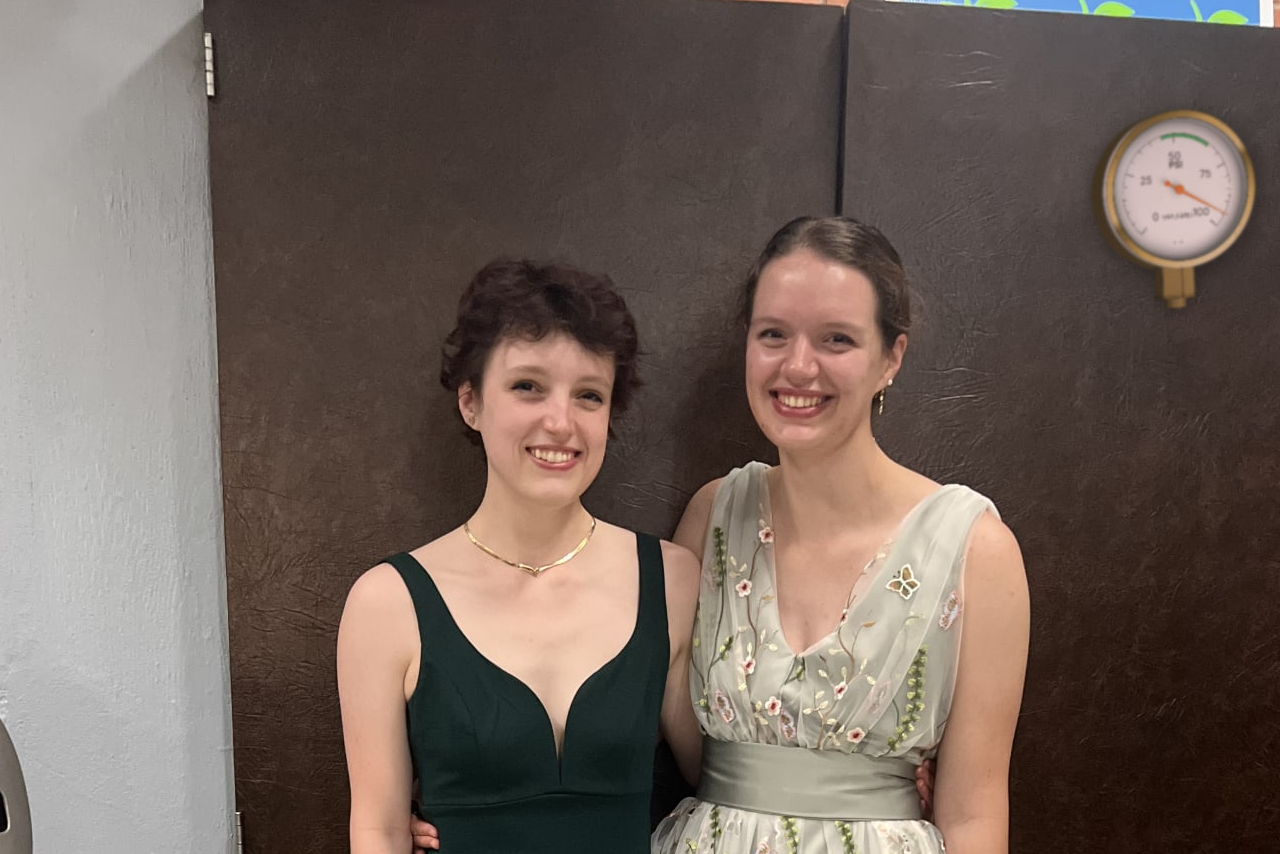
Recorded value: 95; psi
